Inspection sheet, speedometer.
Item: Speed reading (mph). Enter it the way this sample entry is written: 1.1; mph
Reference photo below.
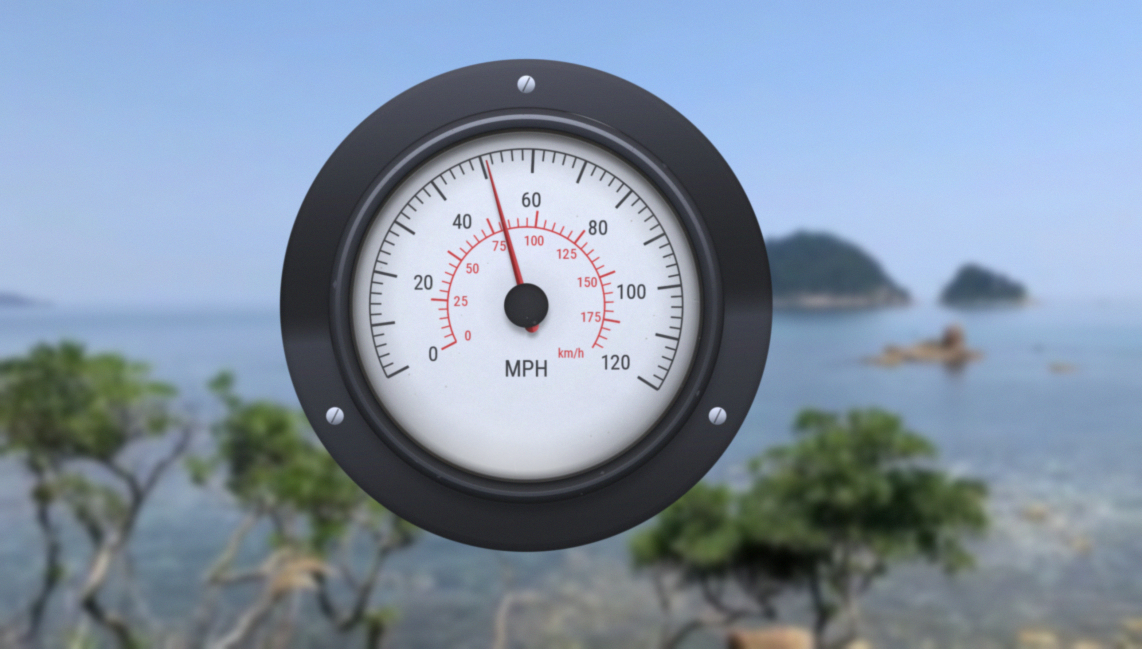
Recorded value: 51; mph
